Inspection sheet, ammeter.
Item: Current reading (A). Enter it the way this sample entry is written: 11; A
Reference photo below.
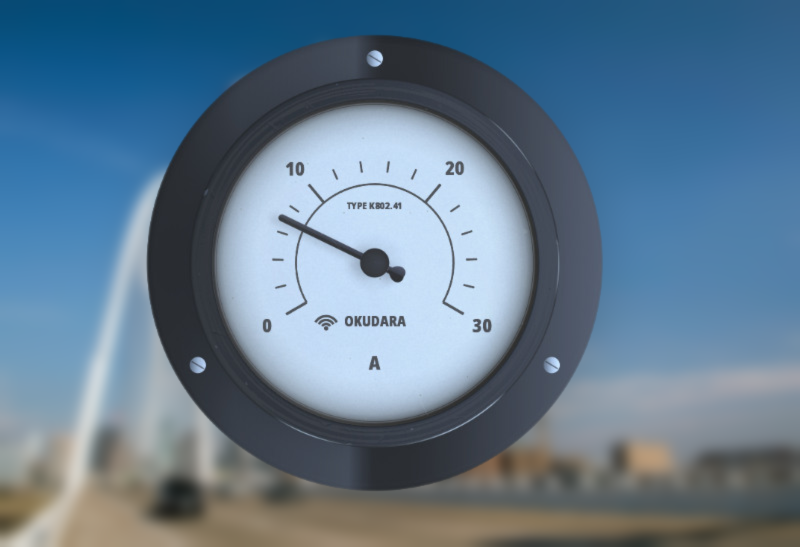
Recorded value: 7; A
